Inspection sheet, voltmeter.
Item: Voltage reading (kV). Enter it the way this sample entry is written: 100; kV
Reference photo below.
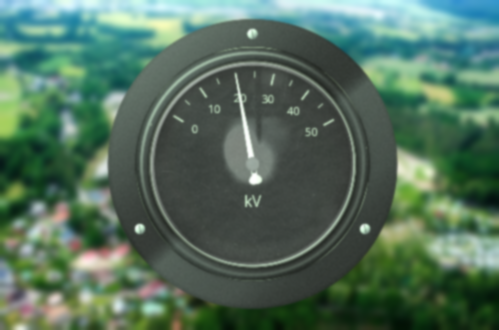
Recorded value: 20; kV
